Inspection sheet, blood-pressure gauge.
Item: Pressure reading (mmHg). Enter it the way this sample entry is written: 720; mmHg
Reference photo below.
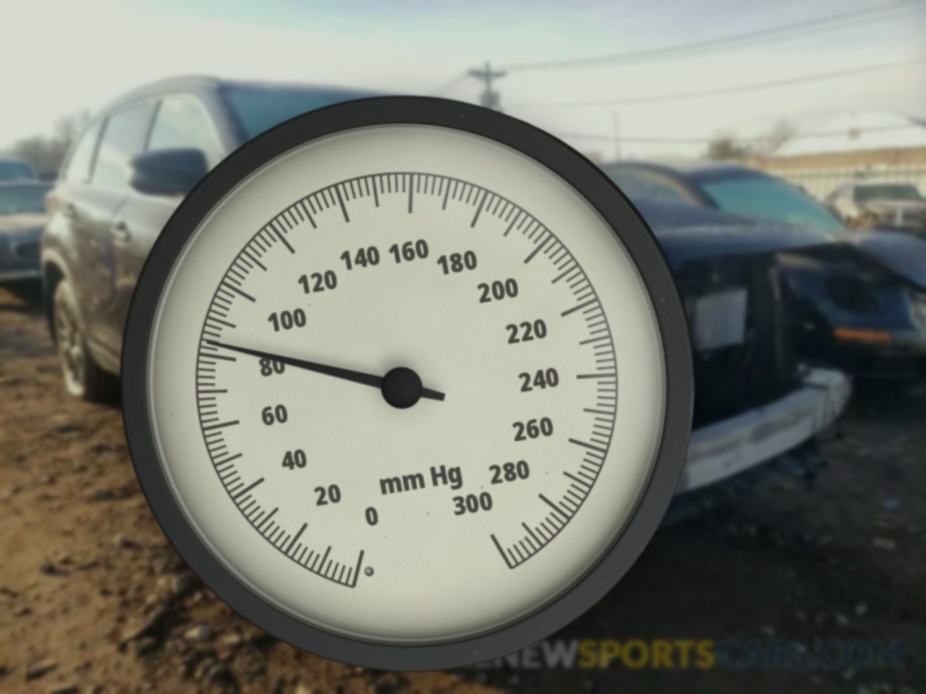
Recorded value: 84; mmHg
